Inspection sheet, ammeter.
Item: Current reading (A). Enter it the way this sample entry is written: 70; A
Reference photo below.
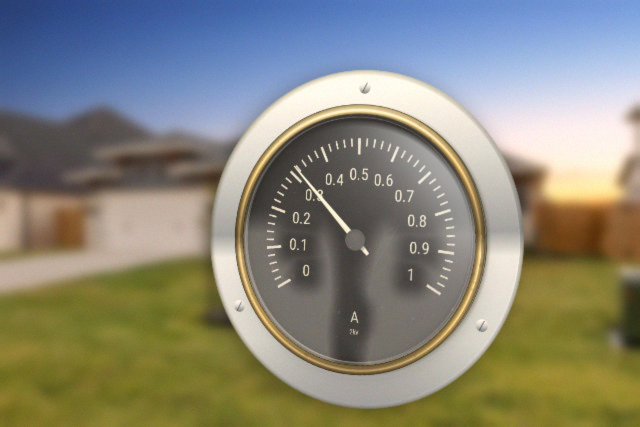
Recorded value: 0.32; A
